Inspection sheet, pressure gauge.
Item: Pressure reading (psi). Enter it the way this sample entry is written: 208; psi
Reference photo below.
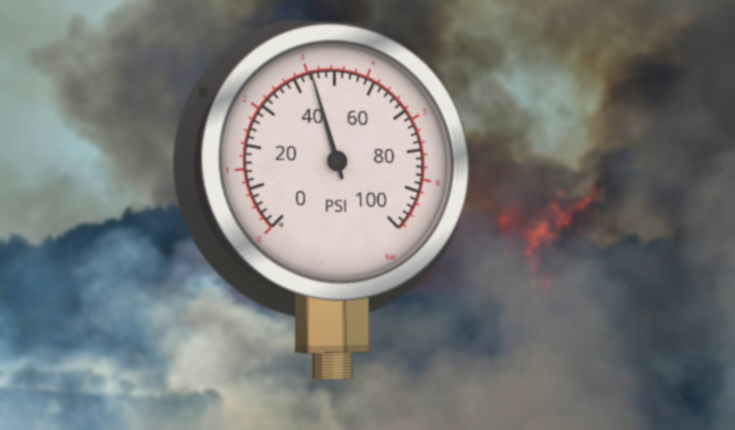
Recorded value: 44; psi
